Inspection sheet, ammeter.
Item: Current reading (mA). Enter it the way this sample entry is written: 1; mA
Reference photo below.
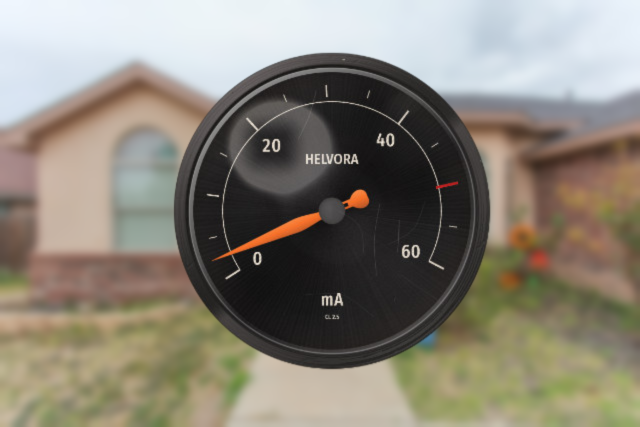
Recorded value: 2.5; mA
